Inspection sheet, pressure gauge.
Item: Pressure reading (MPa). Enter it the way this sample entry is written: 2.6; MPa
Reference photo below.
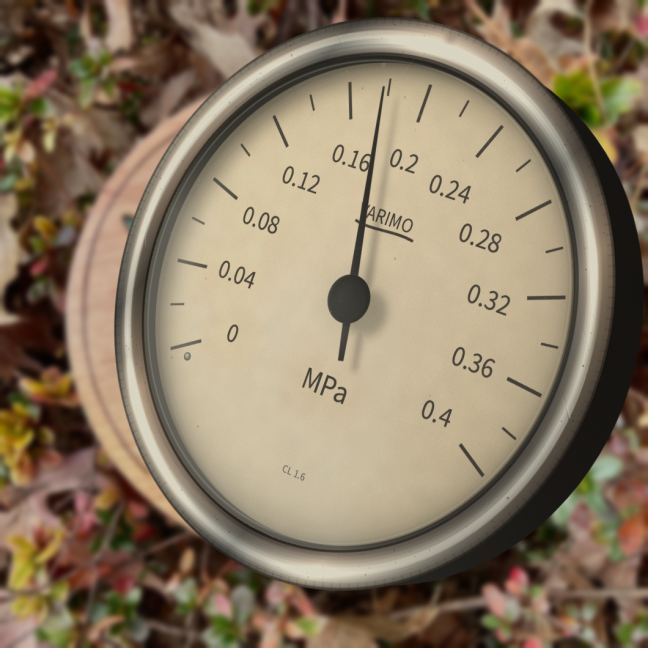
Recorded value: 0.18; MPa
